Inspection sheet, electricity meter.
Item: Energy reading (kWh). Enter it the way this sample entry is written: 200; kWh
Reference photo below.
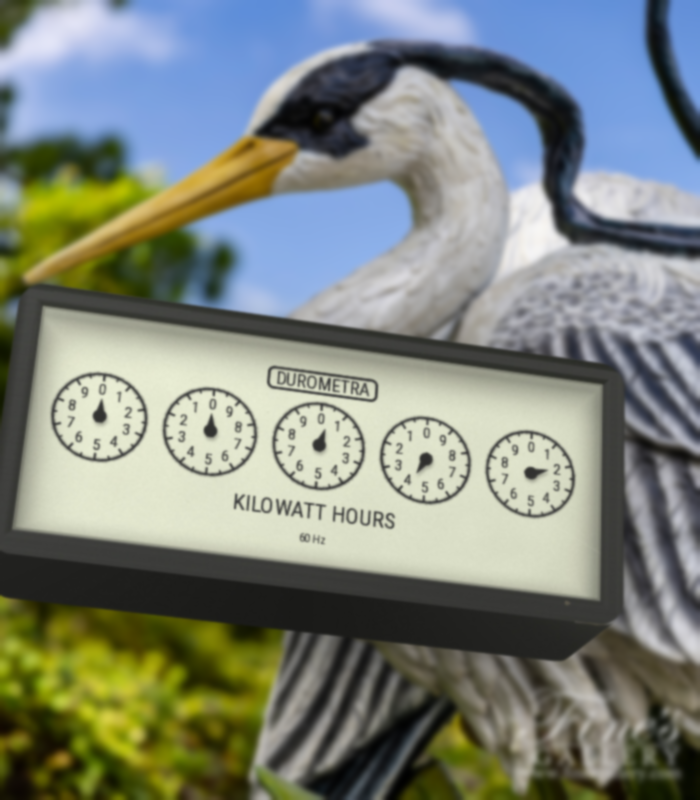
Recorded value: 42; kWh
